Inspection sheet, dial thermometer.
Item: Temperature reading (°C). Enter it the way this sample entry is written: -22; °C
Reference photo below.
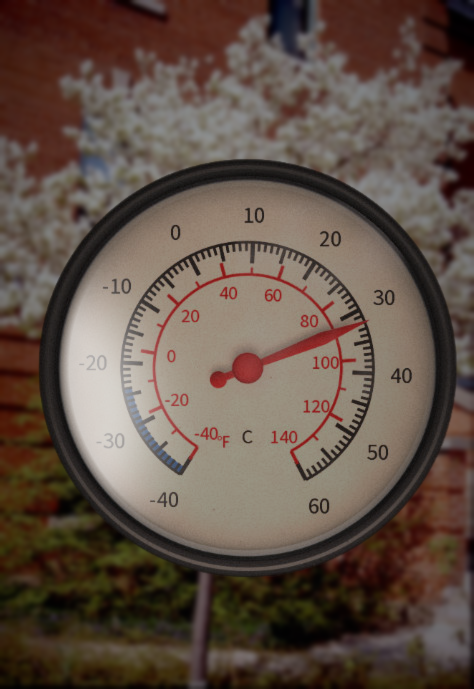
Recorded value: 32; °C
